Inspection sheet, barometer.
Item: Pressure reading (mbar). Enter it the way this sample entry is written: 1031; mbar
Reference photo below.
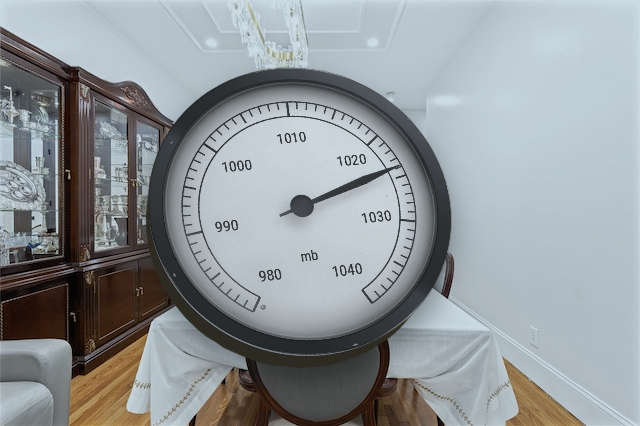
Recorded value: 1024; mbar
